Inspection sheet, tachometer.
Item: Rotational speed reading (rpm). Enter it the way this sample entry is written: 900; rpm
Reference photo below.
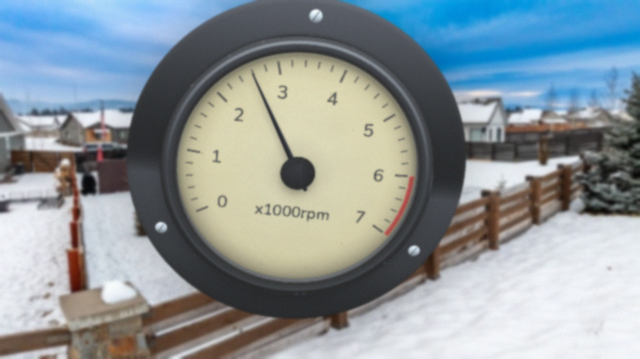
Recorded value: 2600; rpm
